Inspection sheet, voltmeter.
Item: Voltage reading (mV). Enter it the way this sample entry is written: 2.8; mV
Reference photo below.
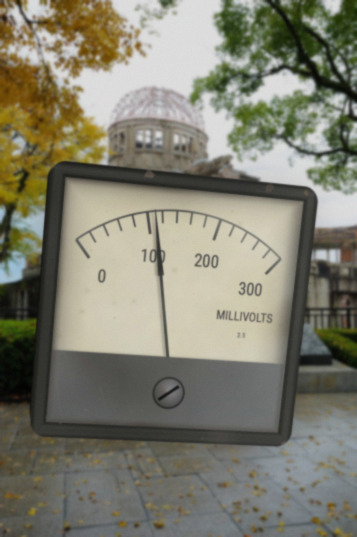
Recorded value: 110; mV
